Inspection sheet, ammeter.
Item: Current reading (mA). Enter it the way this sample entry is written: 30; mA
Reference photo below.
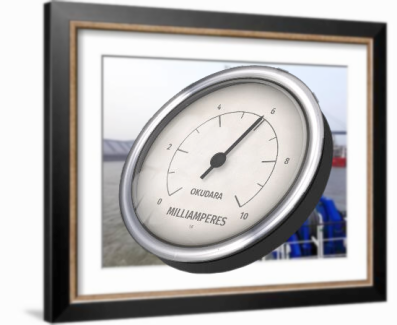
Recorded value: 6; mA
